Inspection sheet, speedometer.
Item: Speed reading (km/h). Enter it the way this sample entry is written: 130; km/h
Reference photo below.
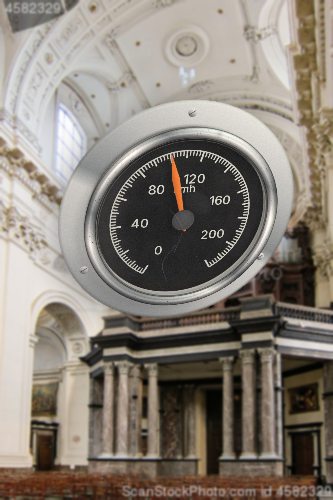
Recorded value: 100; km/h
